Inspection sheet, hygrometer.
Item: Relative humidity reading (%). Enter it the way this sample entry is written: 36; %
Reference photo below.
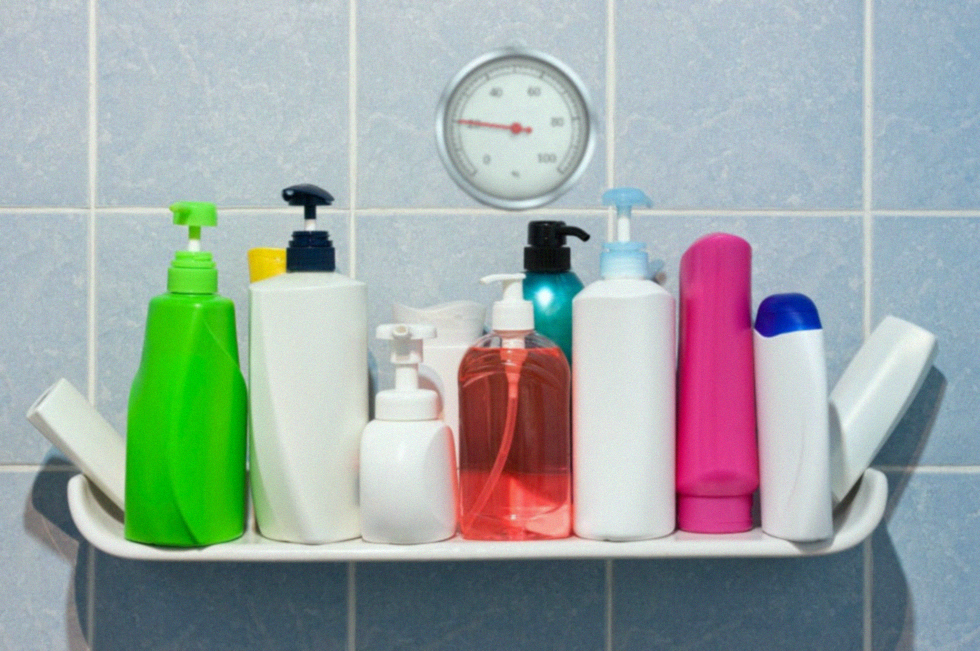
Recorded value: 20; %
